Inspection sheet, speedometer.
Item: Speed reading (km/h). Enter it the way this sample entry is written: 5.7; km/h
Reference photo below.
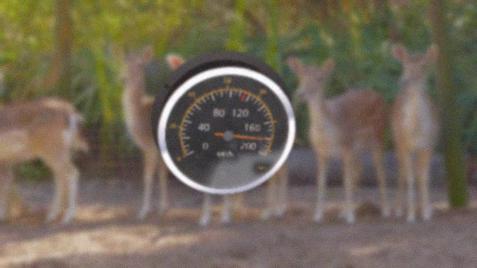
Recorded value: 180; km/h
